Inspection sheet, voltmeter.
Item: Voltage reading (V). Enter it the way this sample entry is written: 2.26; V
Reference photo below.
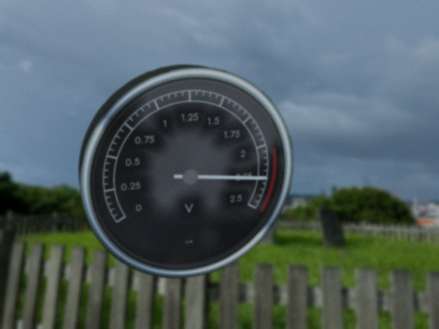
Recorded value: 2.25; V
